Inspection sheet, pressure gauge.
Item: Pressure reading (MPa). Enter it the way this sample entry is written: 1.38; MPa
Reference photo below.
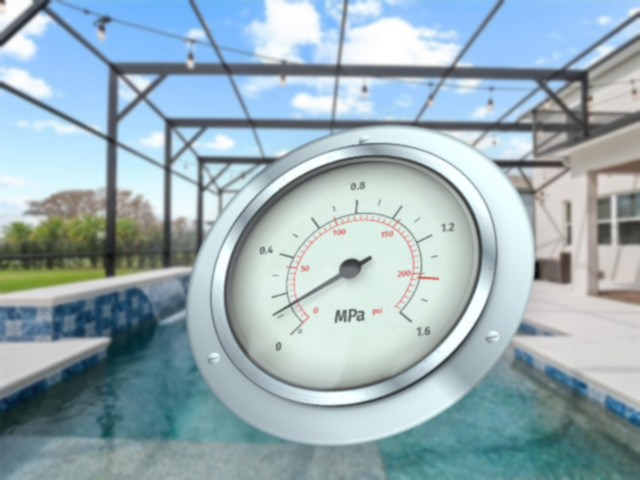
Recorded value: 0.1; MPa
